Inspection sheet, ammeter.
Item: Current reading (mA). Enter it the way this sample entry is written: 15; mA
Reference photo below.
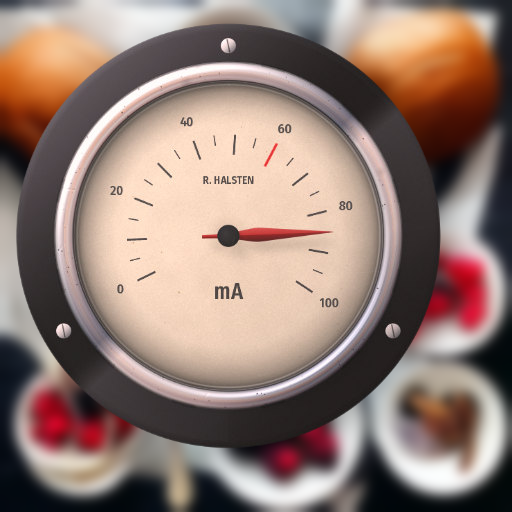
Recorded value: 85; mA
